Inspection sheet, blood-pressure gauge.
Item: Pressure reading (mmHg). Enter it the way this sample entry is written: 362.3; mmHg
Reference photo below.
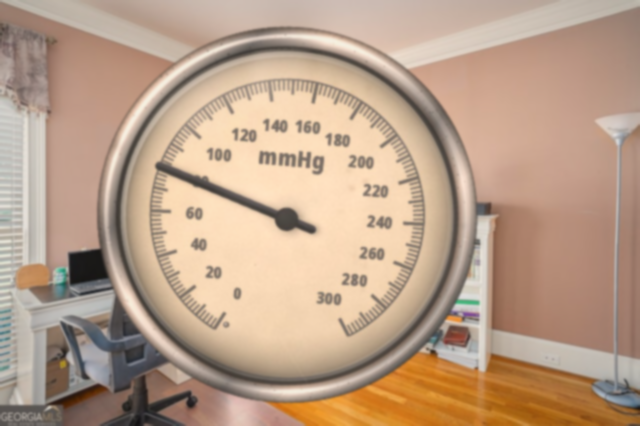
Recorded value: 80; mmHg
